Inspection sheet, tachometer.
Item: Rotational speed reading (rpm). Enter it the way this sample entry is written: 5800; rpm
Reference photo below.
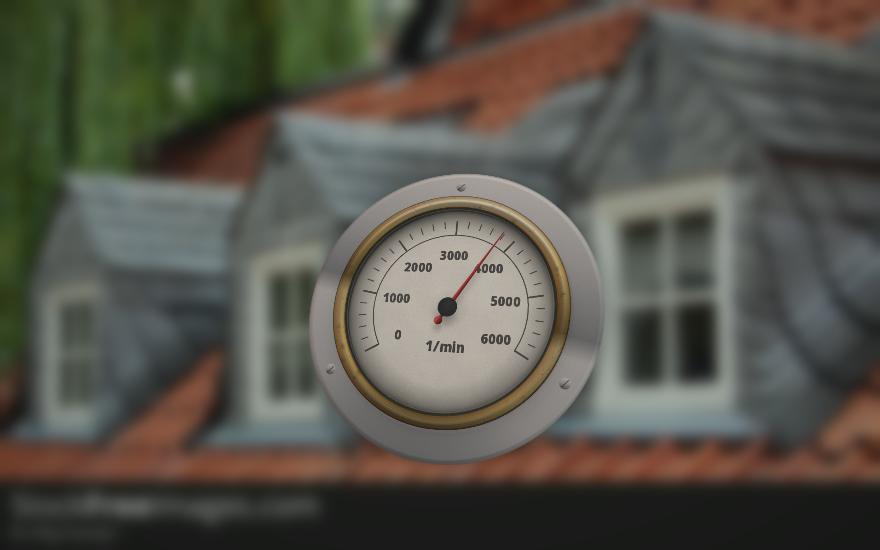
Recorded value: 3800; rpm
